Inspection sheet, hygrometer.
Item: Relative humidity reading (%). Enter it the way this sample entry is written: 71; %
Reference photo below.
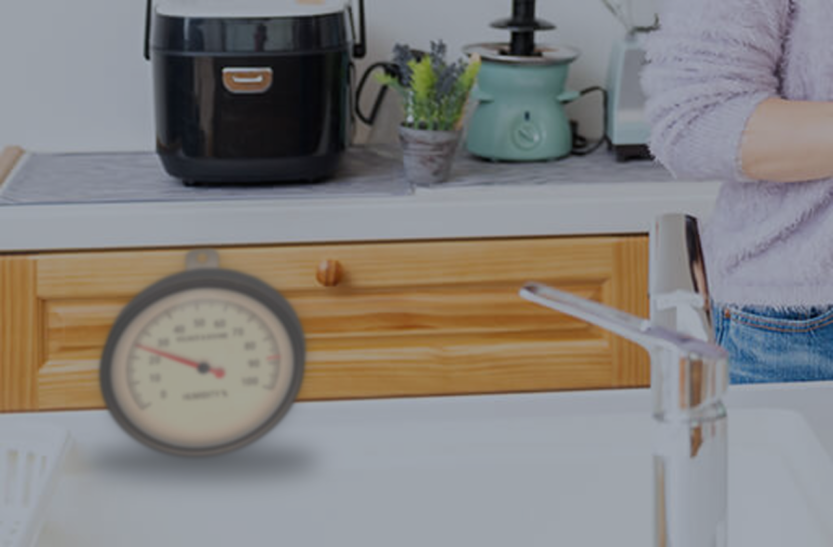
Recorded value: 25; %
